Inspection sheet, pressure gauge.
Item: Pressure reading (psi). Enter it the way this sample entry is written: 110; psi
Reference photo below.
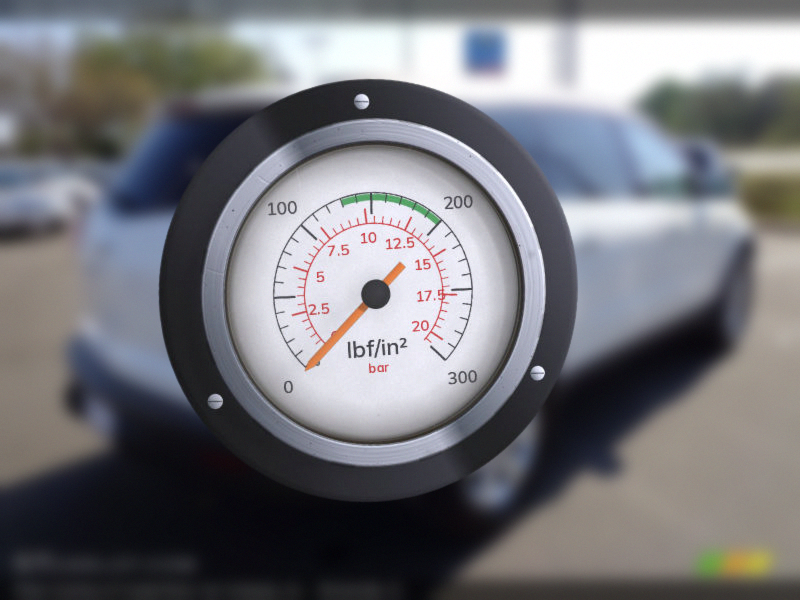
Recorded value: 0; psi
